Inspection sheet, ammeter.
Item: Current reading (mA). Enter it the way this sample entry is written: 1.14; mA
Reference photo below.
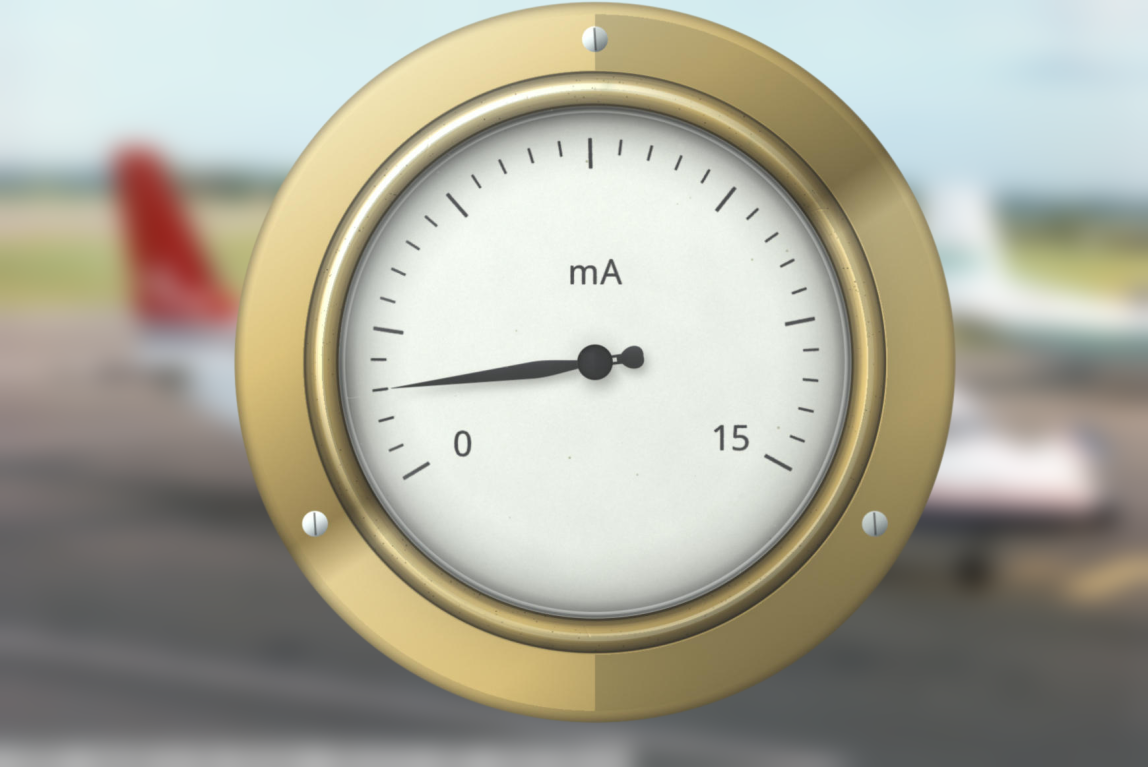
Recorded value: 1.5; mA
